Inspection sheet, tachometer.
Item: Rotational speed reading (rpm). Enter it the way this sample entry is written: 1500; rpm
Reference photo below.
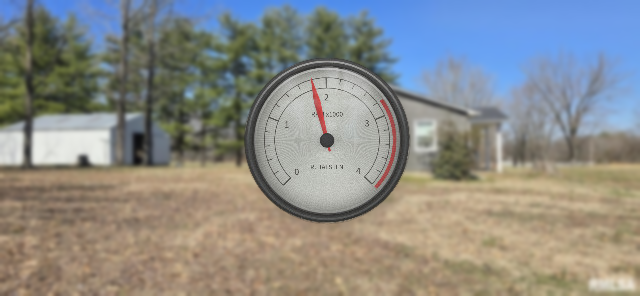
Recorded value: 1800; rpm
